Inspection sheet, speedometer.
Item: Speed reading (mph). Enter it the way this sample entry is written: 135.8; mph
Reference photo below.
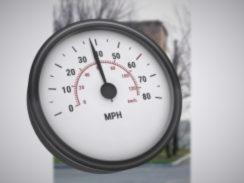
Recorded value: 37.5; mph
